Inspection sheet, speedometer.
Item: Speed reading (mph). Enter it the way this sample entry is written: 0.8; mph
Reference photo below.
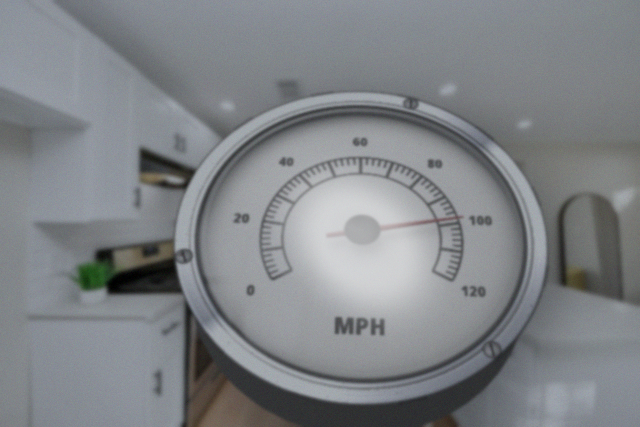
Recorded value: 100; mph
